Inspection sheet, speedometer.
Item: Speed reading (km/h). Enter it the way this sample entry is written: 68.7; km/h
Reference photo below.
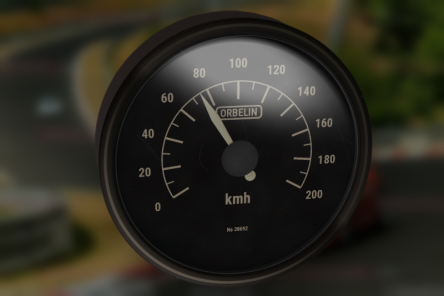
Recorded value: 75; km/h
